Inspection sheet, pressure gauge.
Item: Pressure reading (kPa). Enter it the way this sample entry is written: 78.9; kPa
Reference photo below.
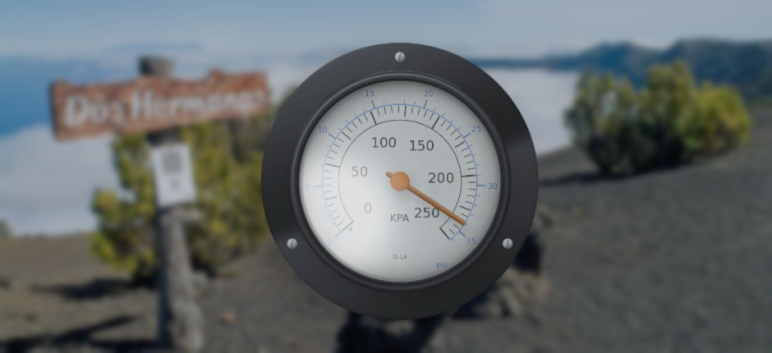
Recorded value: 235; kPa
